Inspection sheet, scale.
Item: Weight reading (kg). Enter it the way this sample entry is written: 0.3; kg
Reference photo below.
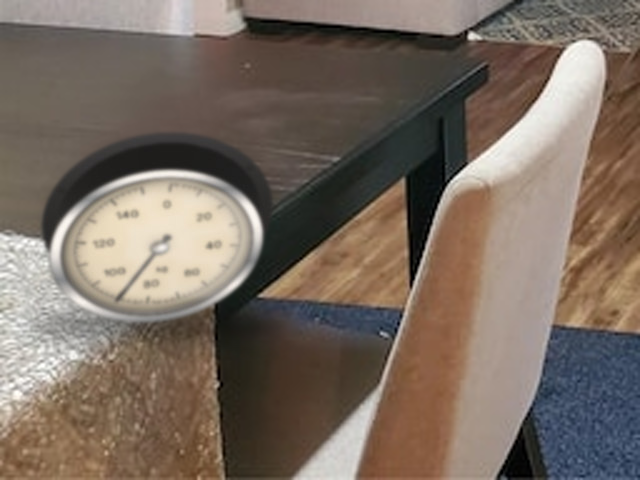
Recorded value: 90; kg
